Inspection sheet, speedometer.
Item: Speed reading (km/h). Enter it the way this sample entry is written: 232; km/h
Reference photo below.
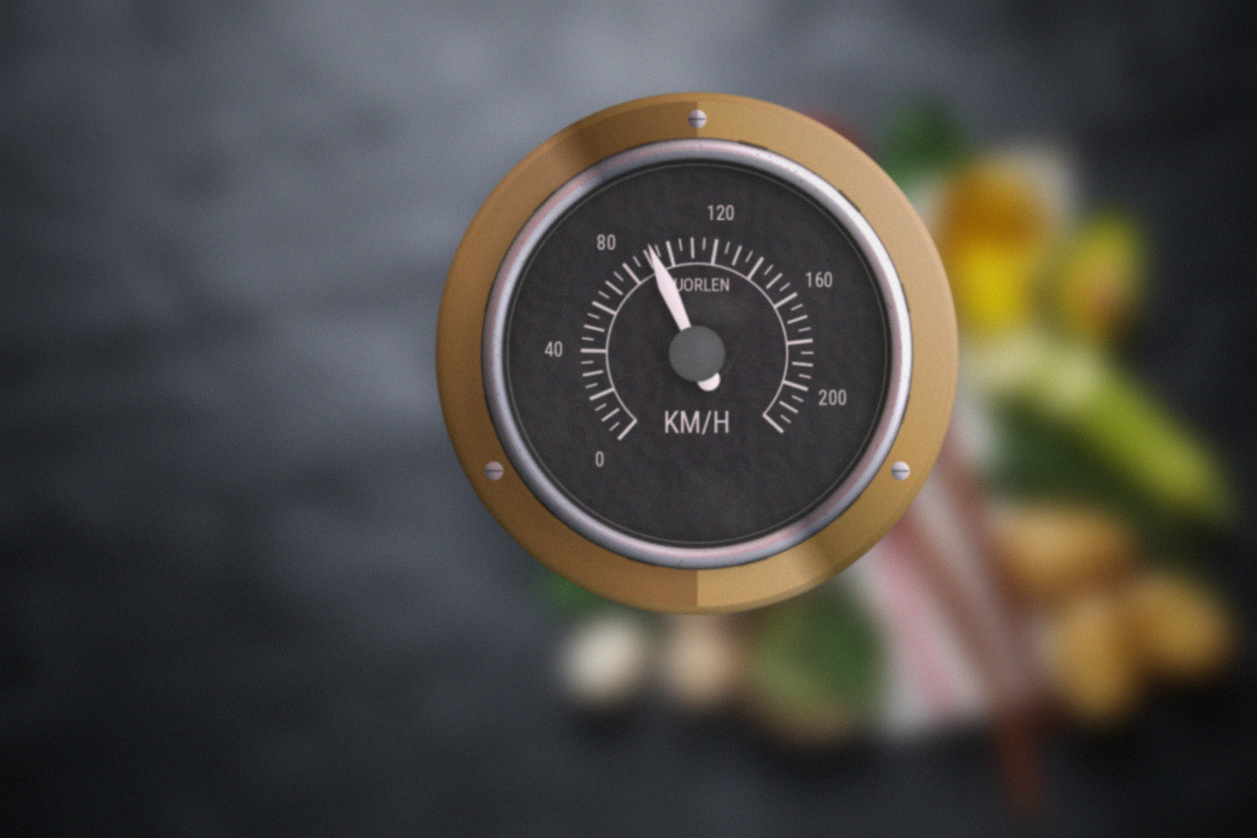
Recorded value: 92.5; km/h
